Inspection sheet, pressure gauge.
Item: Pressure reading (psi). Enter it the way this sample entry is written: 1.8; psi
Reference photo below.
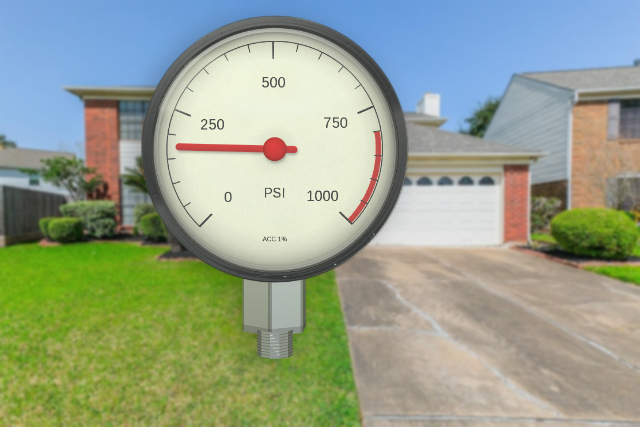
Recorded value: 175; psi
